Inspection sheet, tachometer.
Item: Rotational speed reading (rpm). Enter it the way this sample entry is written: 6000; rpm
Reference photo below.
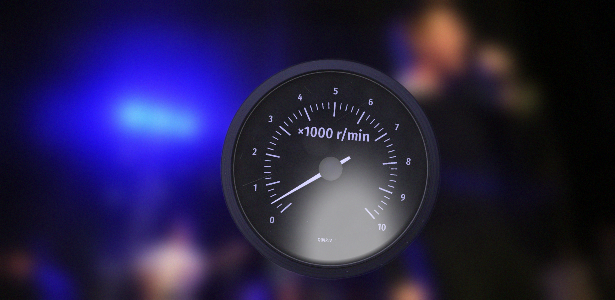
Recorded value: 400; rpm
